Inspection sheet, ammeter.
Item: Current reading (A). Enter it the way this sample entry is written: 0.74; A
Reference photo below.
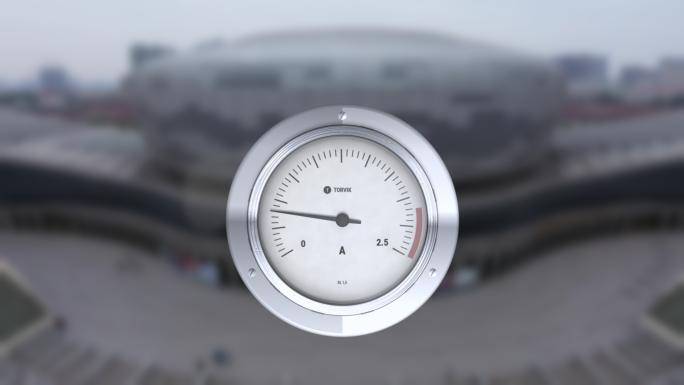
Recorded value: 0.4; A
